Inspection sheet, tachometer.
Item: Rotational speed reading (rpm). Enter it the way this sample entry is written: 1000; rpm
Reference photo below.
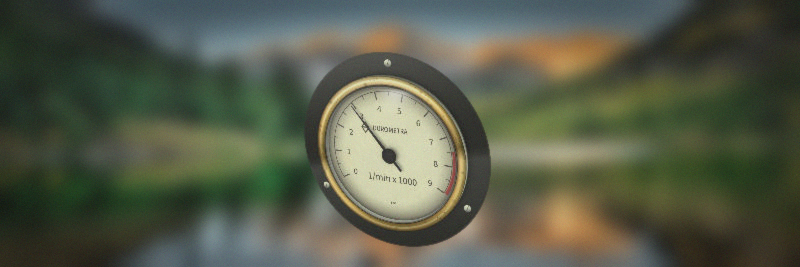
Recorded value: 3000; rpm
